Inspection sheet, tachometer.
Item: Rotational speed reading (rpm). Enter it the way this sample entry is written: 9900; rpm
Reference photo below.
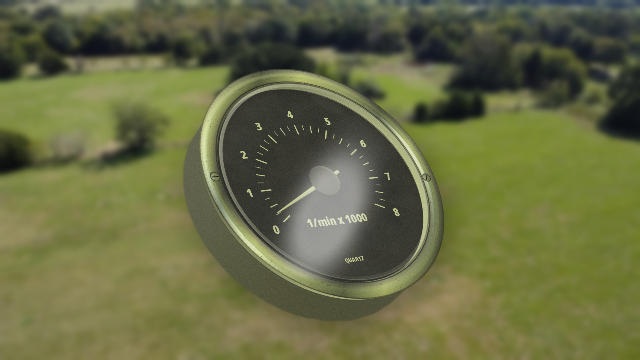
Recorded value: 250; rpm
